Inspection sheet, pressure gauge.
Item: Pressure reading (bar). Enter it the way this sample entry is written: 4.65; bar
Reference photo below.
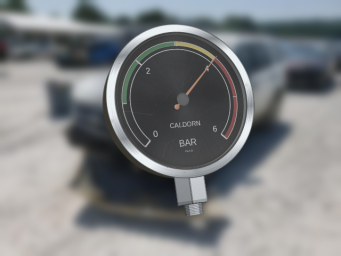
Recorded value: 4; bar
